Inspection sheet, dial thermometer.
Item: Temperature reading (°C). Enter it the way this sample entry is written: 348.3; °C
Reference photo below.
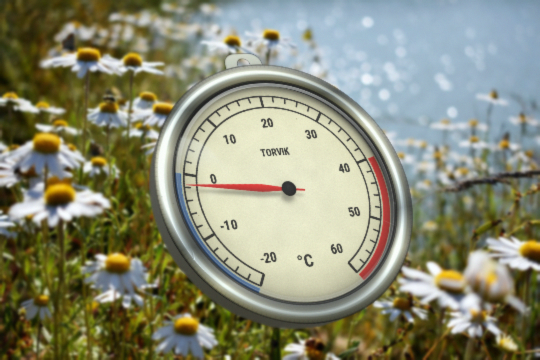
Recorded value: -2; °C
